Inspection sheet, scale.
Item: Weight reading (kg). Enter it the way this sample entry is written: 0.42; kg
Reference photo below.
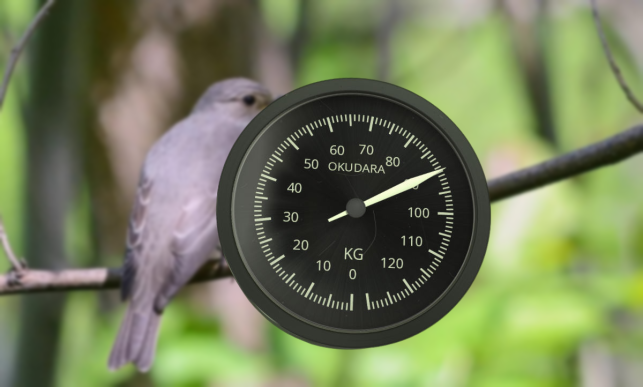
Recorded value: 90; kg
